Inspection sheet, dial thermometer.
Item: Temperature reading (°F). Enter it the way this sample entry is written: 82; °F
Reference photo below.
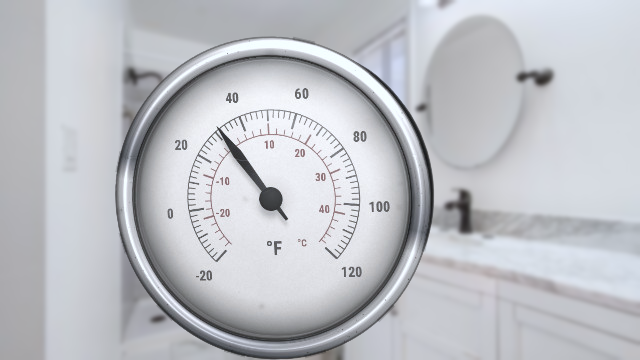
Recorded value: 32; °F
